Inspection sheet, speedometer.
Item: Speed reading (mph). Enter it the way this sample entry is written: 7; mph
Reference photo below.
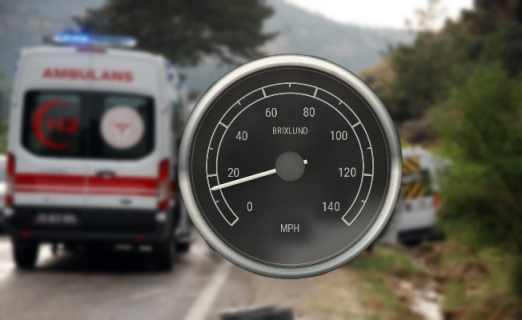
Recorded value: 15; mph
